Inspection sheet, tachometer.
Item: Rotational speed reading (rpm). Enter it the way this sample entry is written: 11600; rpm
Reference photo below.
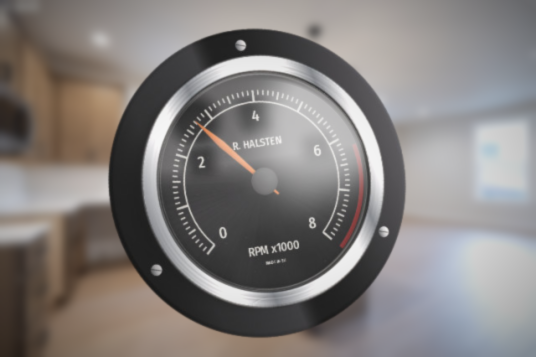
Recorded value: 2700; rpm
